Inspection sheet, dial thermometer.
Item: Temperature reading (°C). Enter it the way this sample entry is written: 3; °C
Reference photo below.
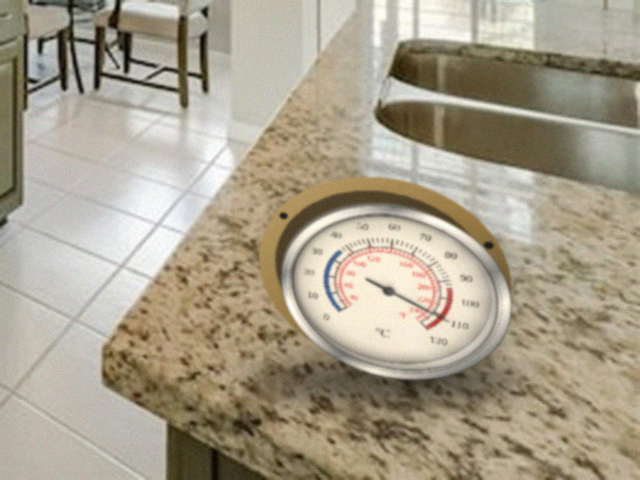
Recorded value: 110; °C
